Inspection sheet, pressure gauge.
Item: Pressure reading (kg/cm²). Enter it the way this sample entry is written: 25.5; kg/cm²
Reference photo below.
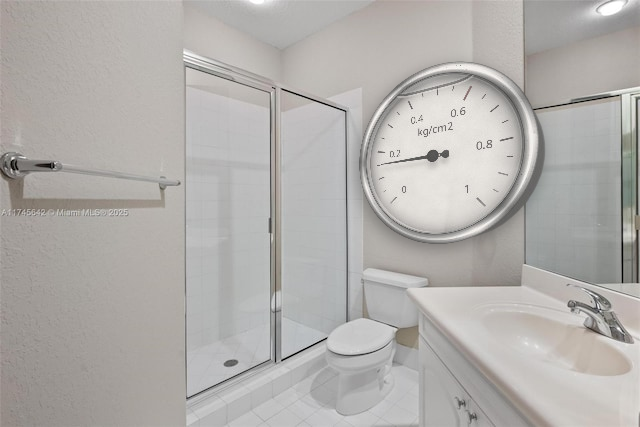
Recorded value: 0.15; kg/cm²
